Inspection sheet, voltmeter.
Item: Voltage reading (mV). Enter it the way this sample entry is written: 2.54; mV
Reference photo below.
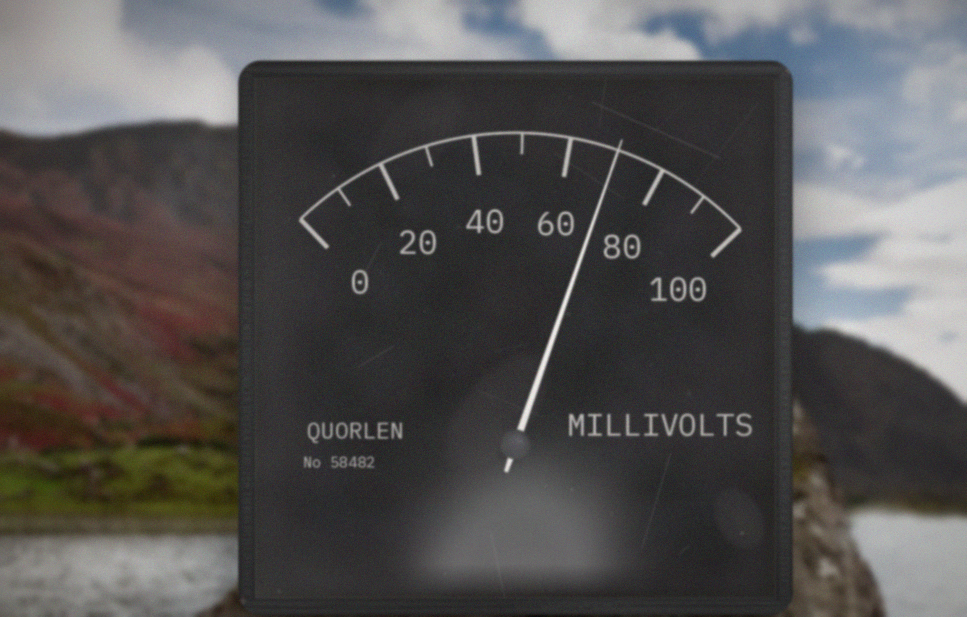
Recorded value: 70; mV
